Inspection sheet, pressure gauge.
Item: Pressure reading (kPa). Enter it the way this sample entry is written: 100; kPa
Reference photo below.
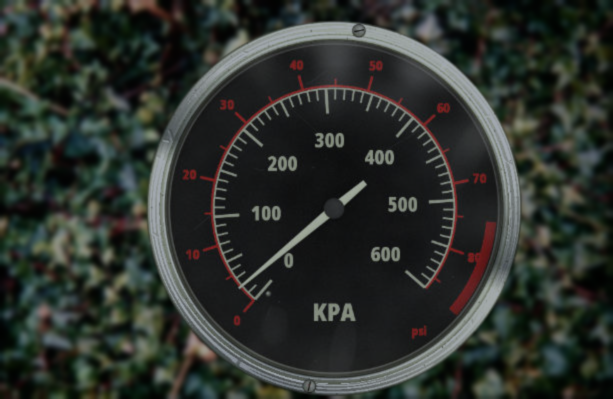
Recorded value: 20; kPa
